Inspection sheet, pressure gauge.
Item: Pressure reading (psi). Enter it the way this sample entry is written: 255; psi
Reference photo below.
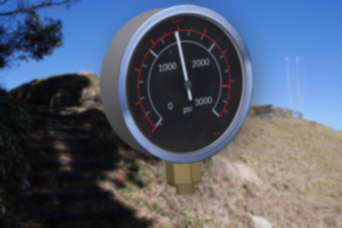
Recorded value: 1400; psi
